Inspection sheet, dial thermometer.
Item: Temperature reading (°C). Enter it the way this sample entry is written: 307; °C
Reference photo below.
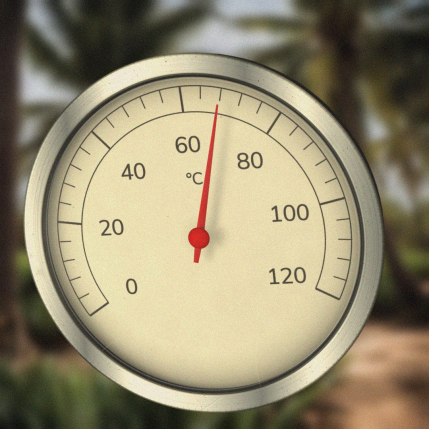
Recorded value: 68; °C
